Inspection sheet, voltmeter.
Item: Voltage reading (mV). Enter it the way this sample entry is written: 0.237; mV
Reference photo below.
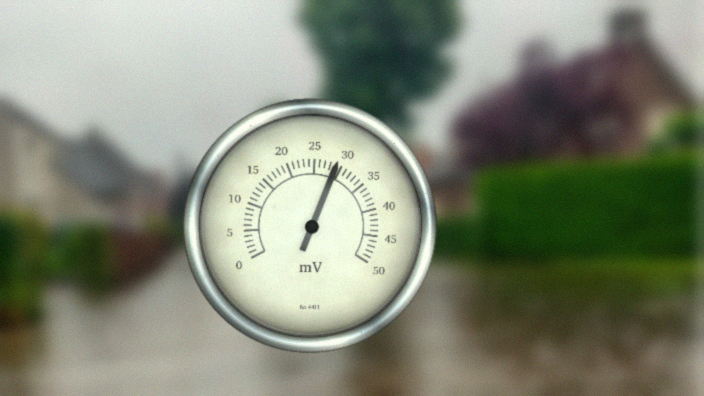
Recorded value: 29; mV
